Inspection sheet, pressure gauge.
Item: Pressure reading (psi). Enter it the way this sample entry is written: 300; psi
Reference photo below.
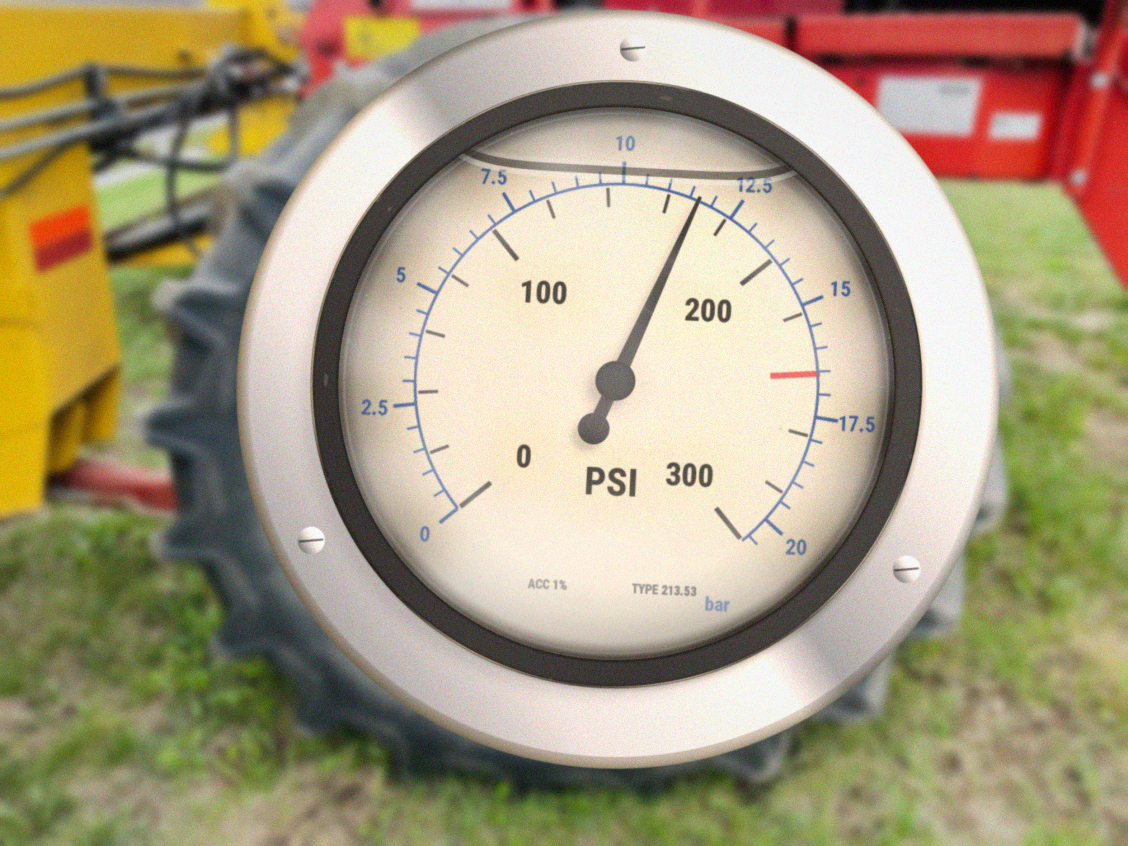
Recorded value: 170; psi
